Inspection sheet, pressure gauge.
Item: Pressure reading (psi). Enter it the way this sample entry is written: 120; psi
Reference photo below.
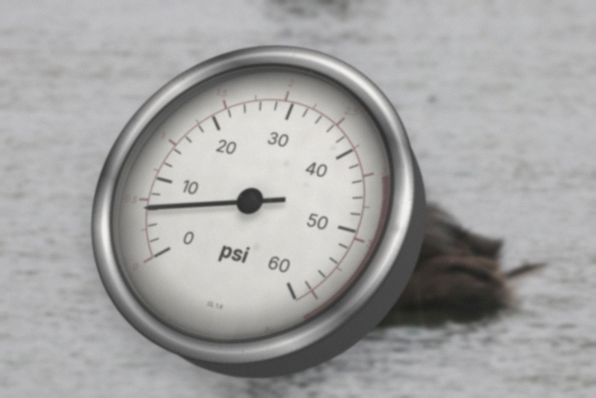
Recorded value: 6; psi
